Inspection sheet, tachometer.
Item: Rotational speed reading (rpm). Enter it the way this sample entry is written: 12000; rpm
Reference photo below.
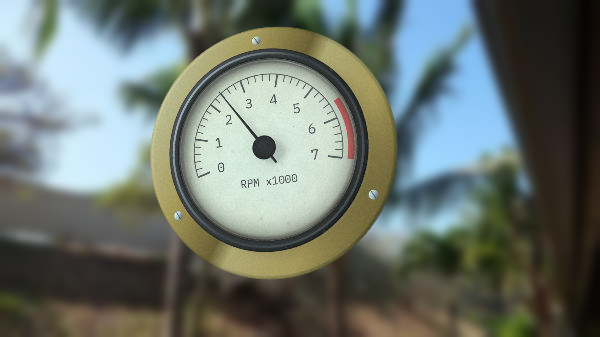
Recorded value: 2400; rpm
